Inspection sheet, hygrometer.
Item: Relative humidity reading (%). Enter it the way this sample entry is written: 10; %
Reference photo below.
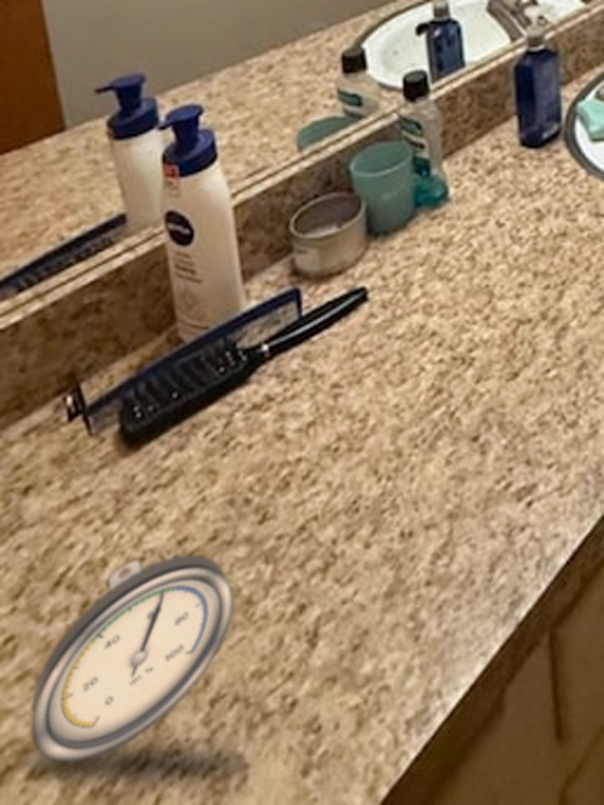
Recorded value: 60; %
